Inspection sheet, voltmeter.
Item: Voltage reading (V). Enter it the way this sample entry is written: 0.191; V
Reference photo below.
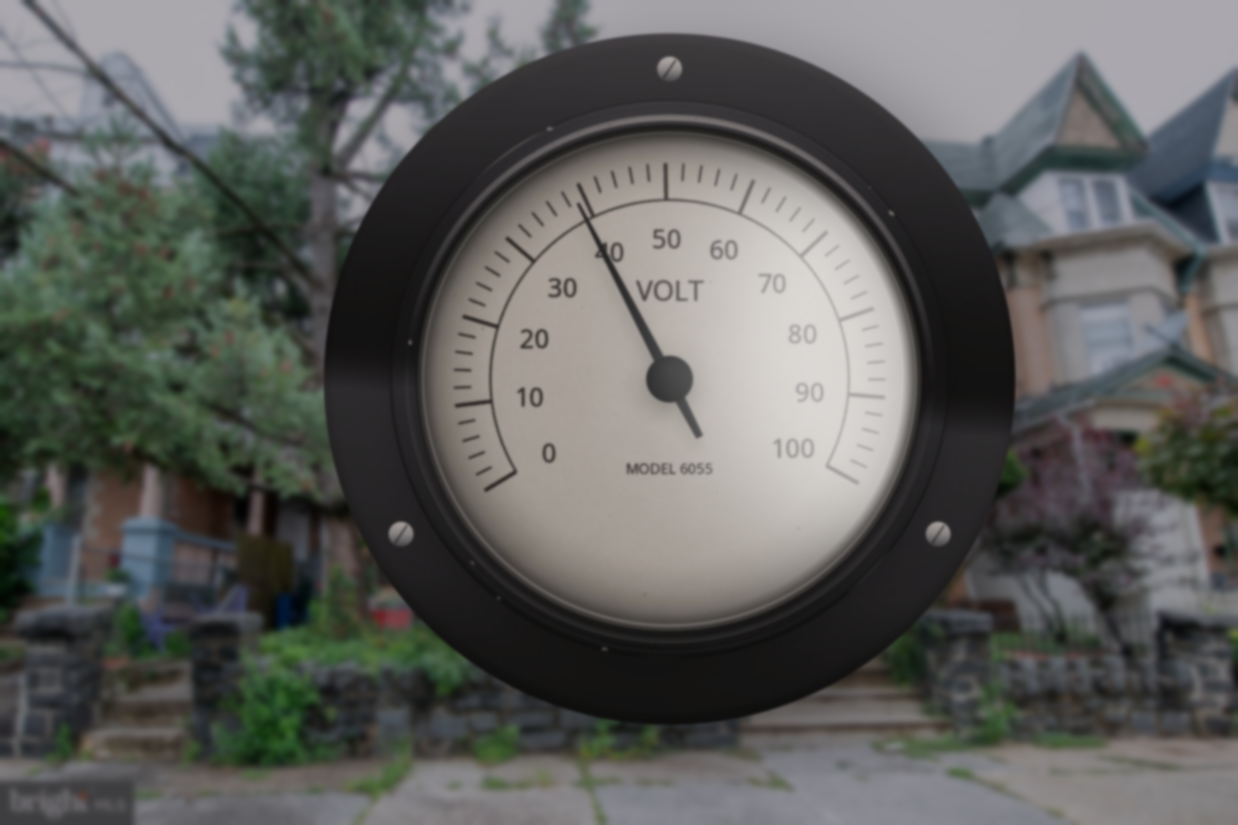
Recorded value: 39; V
